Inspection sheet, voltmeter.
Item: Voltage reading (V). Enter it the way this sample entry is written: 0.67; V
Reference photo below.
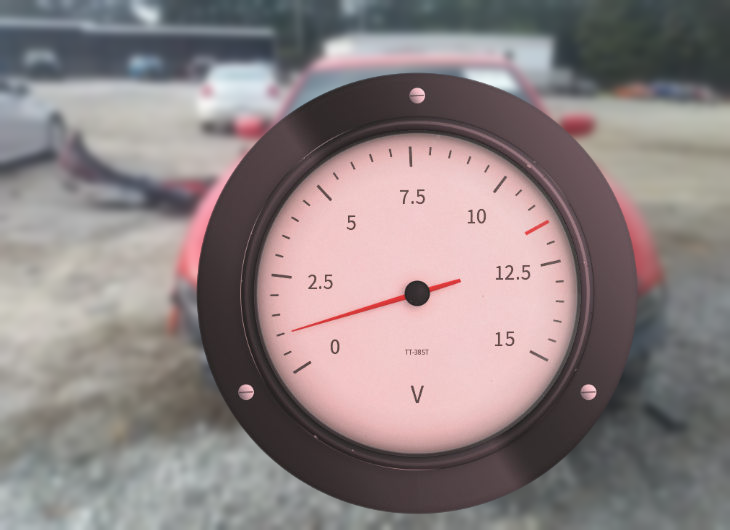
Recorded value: 1; V
